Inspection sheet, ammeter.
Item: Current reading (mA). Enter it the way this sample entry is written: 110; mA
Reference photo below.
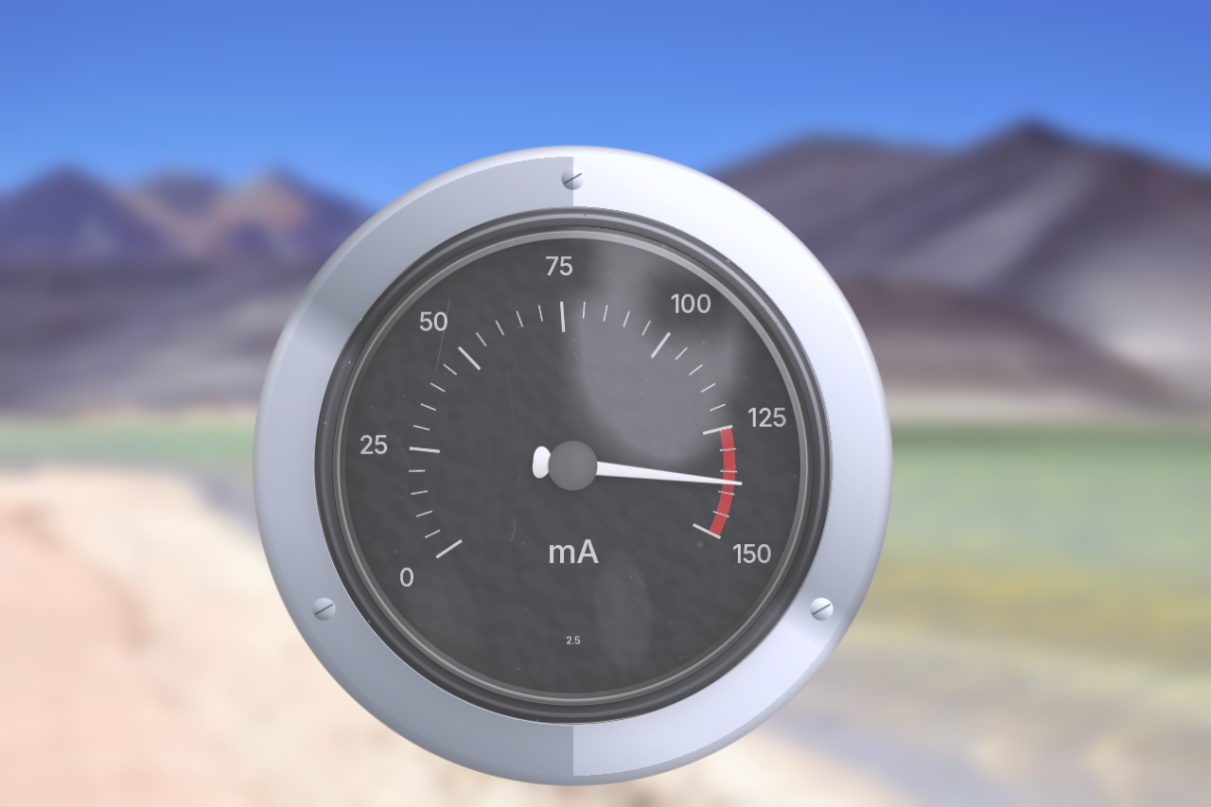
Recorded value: 137.5; mA
